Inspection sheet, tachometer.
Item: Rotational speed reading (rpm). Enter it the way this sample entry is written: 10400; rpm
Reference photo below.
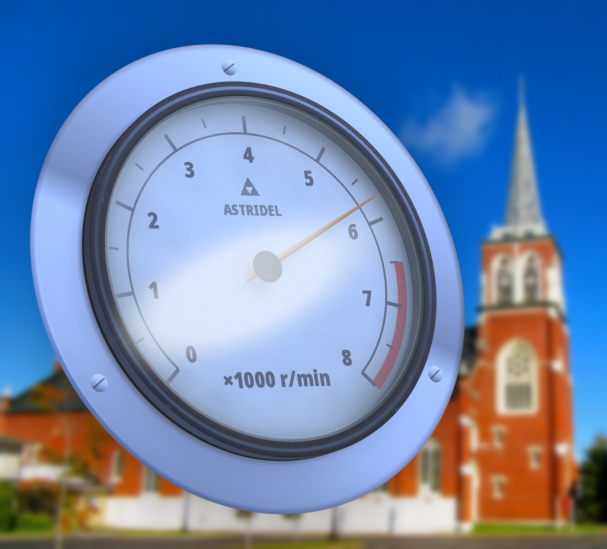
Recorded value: 5750; rpm
